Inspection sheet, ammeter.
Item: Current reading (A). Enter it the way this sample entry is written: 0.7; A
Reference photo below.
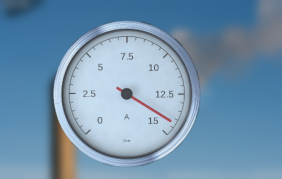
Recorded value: 14.25; A
